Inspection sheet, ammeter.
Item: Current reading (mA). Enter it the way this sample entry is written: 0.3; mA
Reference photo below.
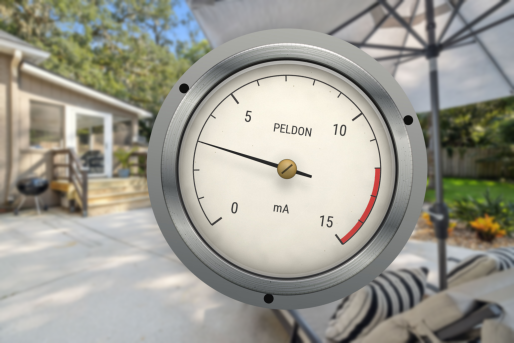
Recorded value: 3; mA
